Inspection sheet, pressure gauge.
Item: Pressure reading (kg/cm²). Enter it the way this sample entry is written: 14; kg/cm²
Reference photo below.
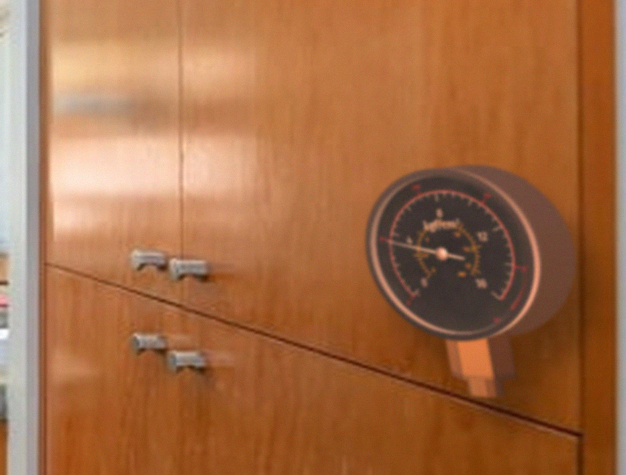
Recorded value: 3.5; kg/cm²
